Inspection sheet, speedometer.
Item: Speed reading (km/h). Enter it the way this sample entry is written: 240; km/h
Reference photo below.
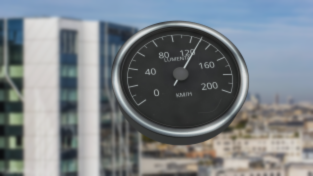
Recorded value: 130; km/h
